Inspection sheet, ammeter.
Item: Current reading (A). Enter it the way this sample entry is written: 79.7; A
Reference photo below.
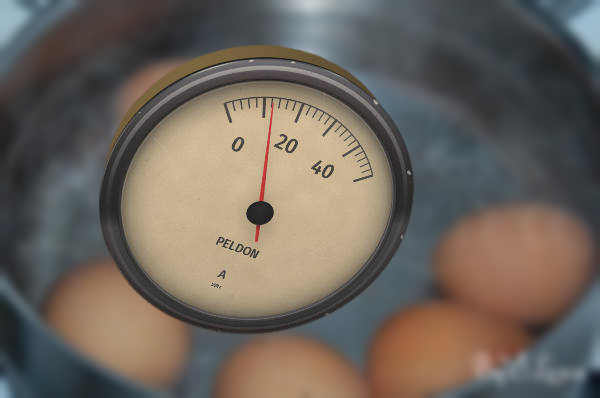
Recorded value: 12; A
